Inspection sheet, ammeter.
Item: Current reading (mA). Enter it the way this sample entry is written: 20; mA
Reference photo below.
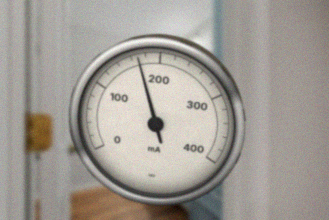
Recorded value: 170; mA
